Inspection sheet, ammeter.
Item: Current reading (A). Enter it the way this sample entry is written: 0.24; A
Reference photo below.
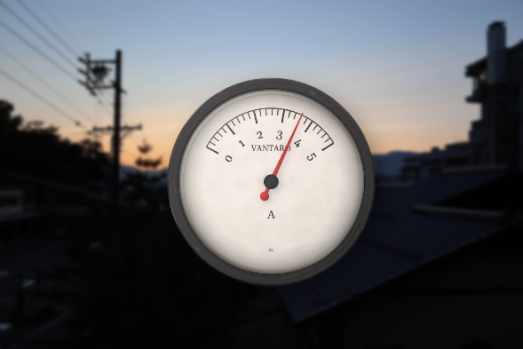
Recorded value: 3.6; A
